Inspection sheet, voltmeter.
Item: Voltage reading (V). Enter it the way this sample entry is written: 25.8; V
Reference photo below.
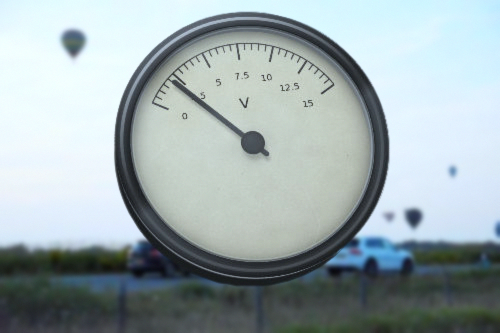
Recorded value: 2; V
